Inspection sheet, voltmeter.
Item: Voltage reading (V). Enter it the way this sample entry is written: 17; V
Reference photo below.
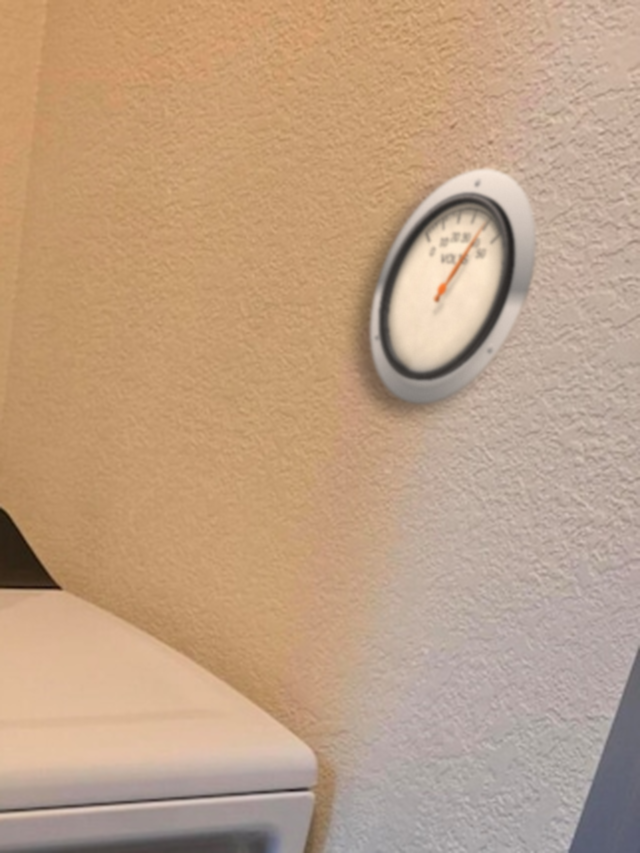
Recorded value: 40; V
